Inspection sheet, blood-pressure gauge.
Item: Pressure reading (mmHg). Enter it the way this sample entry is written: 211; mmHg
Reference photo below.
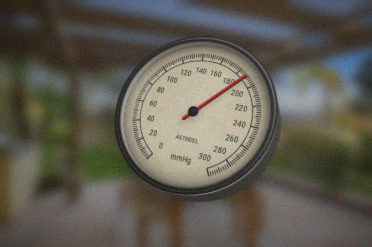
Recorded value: 190; mmHg
